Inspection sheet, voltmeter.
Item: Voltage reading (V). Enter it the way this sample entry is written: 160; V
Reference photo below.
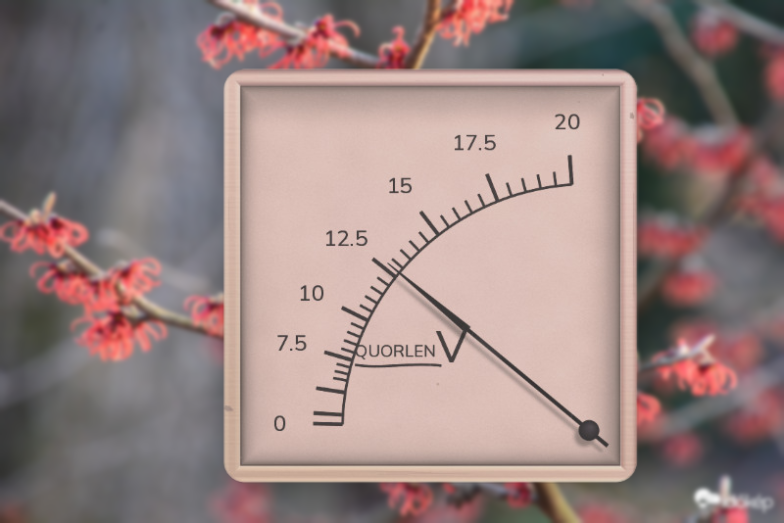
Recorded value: 12.75; V
